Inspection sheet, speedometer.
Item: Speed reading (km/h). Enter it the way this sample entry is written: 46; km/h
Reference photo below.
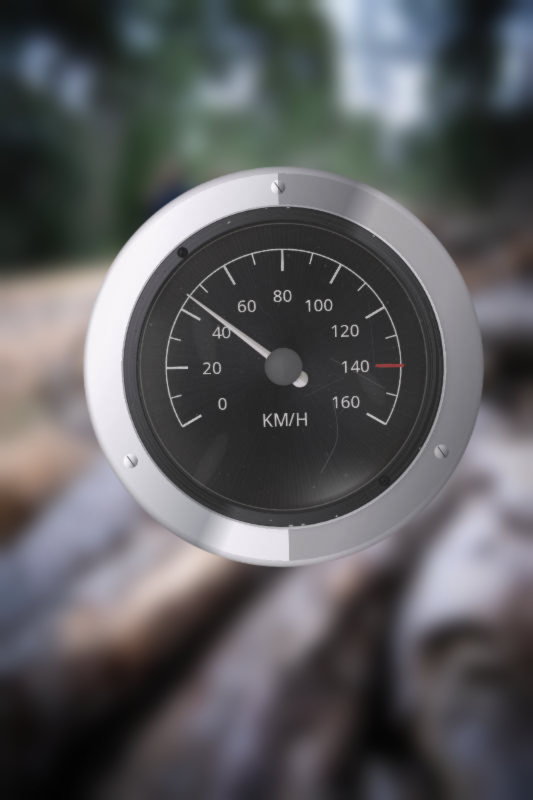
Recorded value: 45; km/h
